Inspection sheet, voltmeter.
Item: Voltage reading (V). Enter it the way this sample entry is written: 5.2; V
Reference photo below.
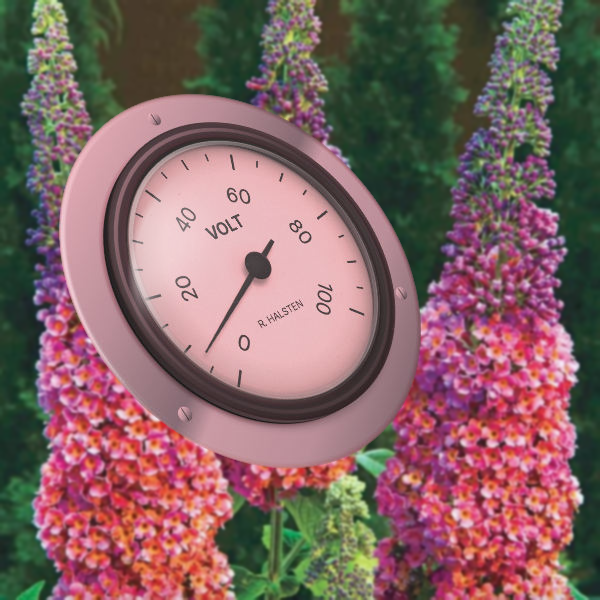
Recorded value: 7.5; V
